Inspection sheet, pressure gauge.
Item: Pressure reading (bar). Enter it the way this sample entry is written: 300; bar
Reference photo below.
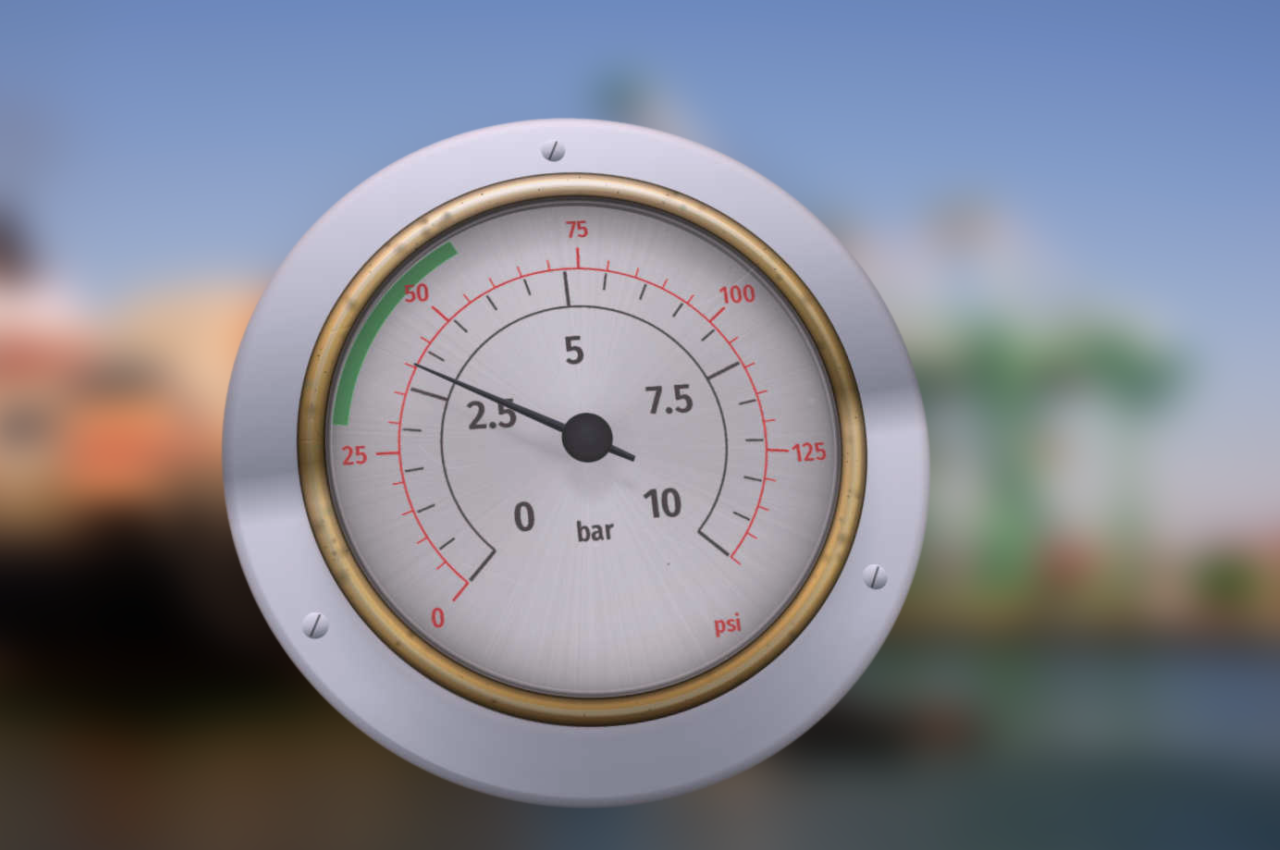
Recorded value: 2.75; bar
